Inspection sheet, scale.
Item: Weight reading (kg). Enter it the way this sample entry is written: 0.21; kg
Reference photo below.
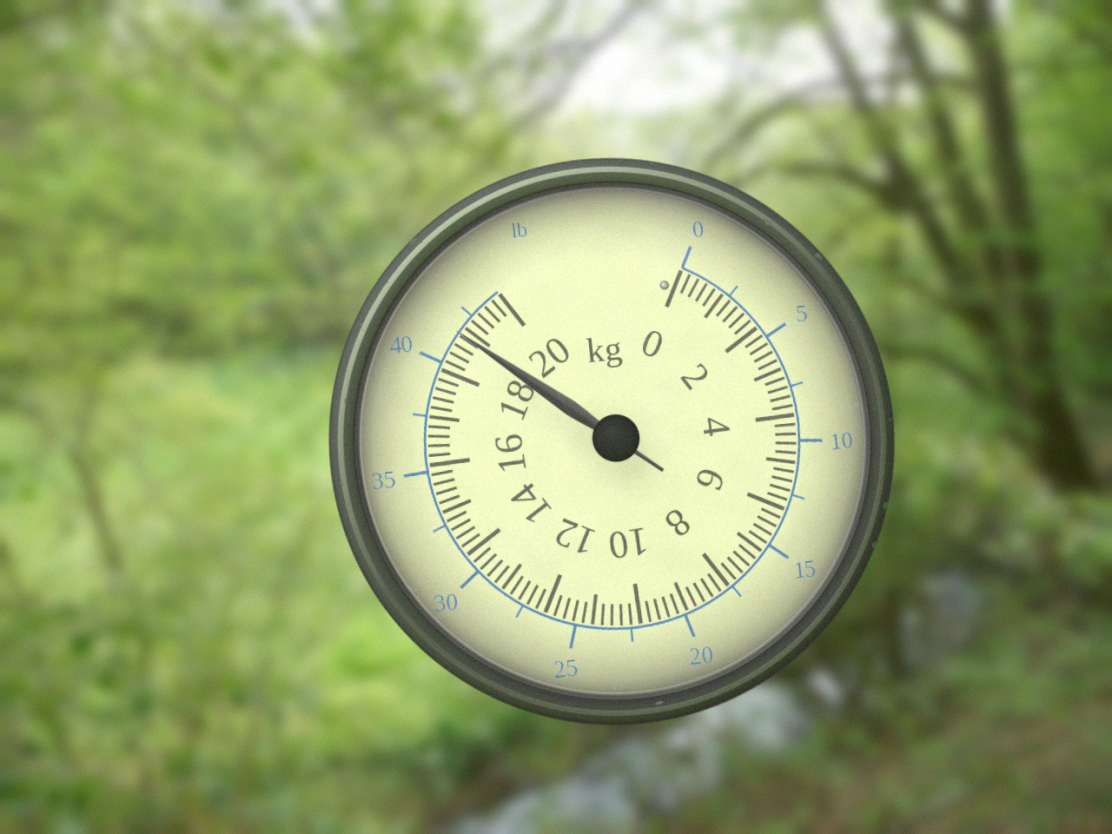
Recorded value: 18.8; kg
